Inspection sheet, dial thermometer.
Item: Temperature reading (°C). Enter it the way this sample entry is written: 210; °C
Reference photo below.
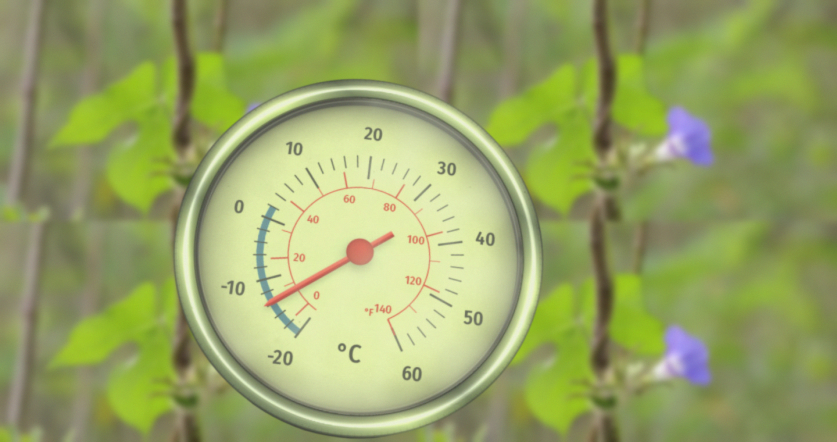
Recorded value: -14; °C
